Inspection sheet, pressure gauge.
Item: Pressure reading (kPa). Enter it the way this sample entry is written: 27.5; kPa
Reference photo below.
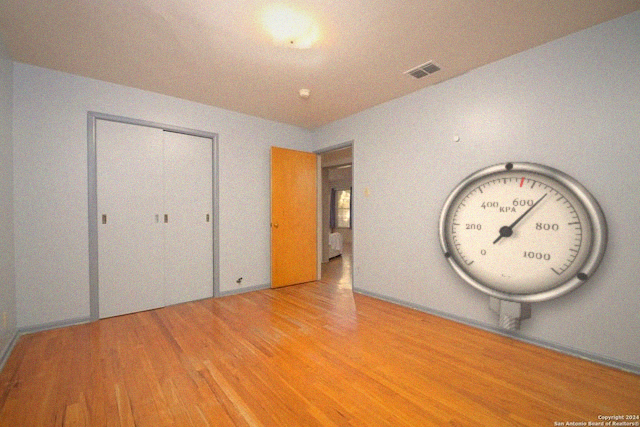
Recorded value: 660; kPa
